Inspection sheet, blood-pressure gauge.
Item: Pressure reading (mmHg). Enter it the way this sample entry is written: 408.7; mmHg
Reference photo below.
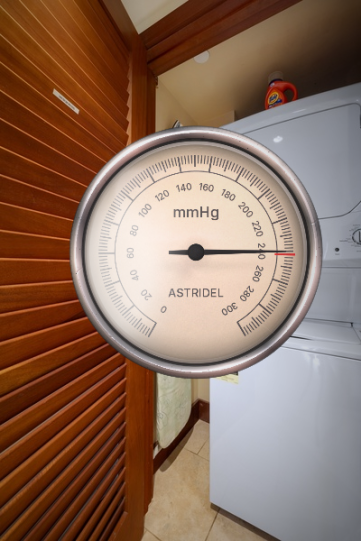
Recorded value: 240; mmHg
